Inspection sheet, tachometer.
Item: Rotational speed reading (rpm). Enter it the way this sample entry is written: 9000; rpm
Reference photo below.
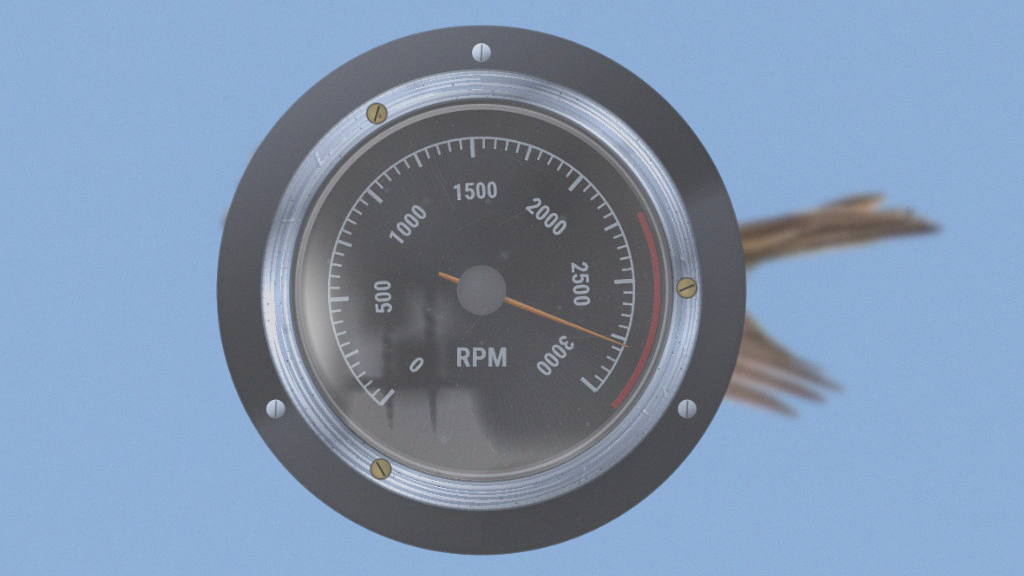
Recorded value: 2775; rpm
